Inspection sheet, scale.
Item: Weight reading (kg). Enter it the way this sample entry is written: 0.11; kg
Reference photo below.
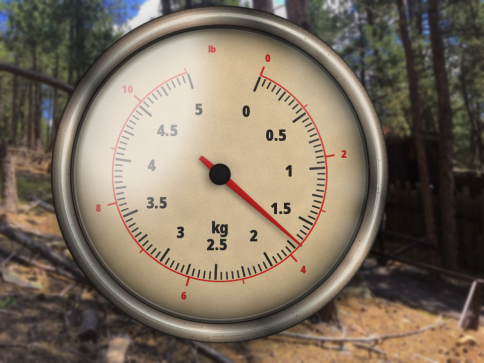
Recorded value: 1.7; kg
